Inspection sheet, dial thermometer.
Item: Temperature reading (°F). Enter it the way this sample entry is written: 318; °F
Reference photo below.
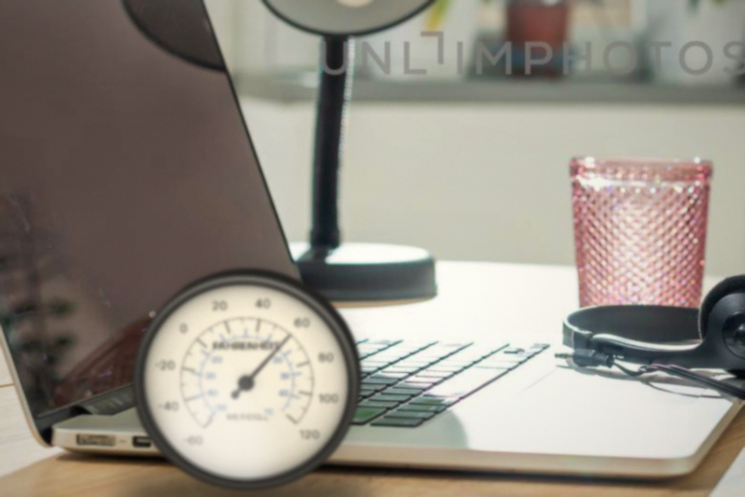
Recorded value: 60; °F
